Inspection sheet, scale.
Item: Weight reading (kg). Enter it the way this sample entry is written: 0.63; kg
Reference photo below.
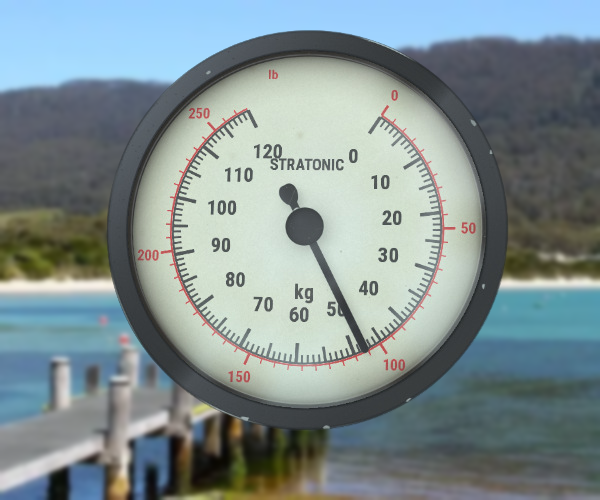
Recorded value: 48; kg
